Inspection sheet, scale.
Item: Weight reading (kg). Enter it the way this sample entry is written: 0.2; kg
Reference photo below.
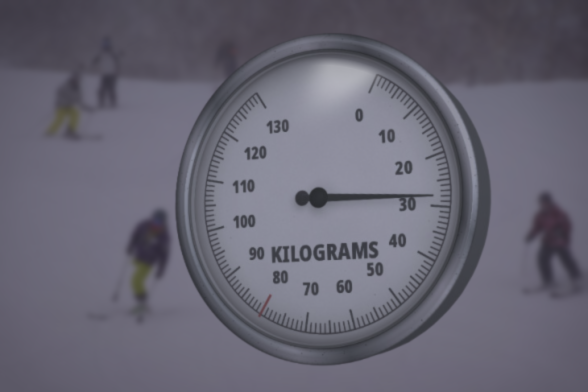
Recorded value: 28; kg
